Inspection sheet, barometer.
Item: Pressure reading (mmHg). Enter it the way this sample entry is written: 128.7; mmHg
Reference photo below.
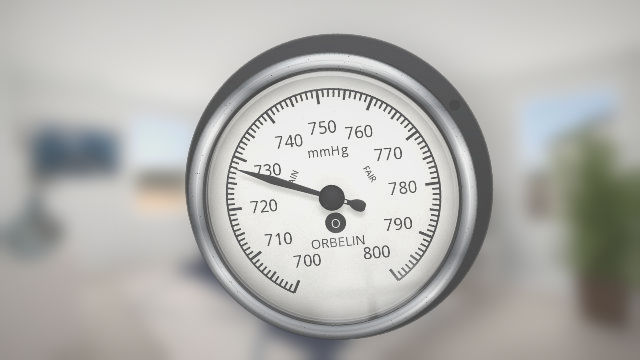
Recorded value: 728; mmHg
